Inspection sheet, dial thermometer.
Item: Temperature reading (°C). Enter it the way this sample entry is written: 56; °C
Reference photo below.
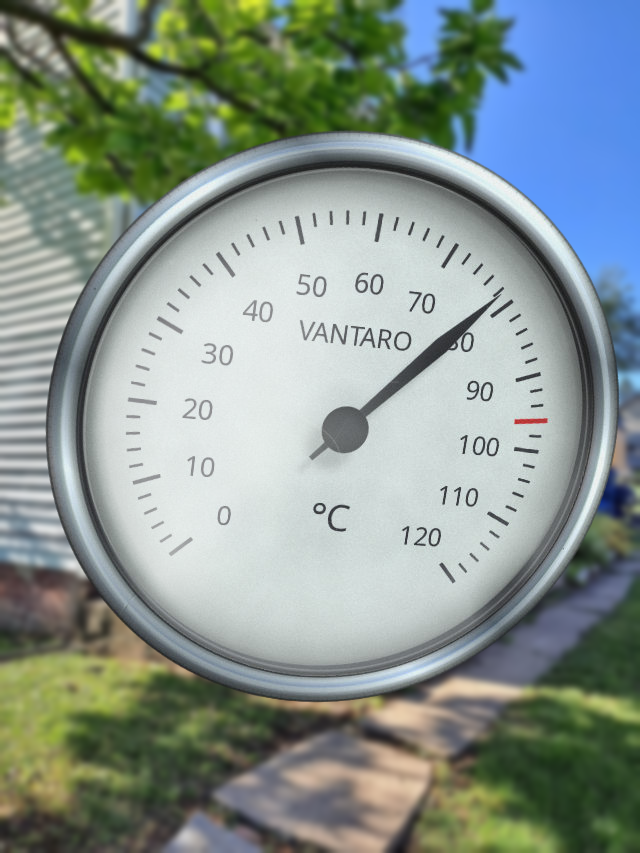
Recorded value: 78; °C
